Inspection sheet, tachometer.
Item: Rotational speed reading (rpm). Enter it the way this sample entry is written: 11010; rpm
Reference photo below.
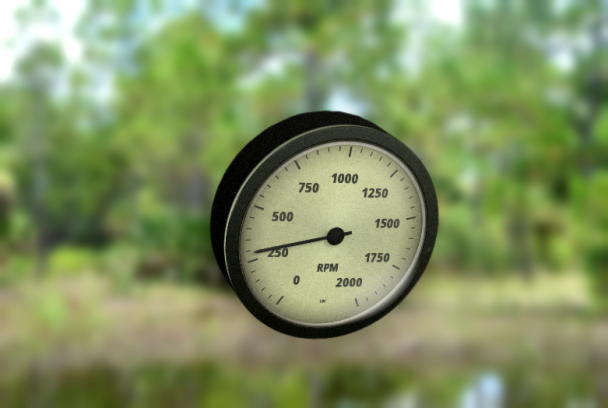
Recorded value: 300; rpm
